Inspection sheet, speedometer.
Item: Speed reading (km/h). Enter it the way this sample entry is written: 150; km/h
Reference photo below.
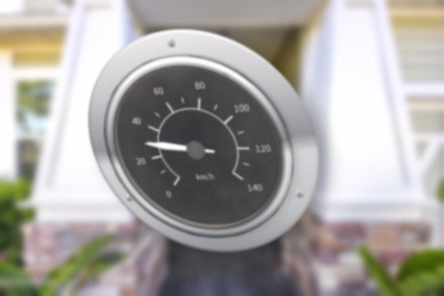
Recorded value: 30; km/h
